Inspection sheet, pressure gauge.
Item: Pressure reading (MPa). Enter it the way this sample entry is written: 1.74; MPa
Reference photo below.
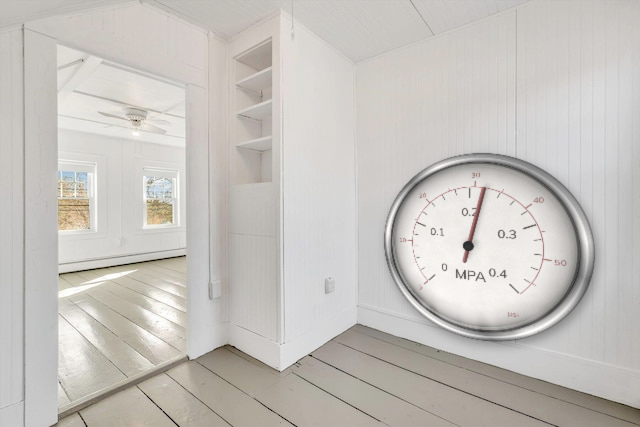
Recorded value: 0.22; MPa
